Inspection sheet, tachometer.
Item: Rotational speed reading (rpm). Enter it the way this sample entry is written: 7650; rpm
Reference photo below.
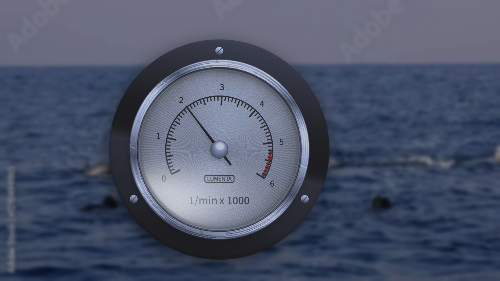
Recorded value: 2000; rpm
